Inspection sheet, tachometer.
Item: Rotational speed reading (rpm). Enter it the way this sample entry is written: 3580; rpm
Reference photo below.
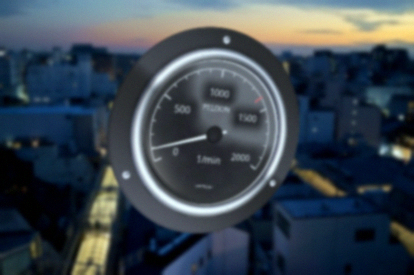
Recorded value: 100; rpm
